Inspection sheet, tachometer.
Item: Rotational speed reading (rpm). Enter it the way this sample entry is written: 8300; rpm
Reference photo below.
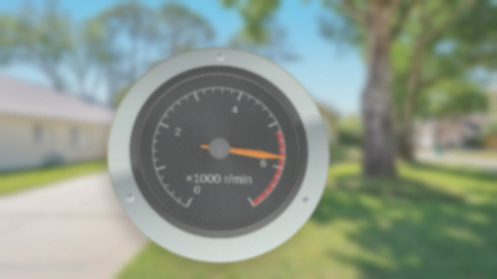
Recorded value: 5800; rpm
